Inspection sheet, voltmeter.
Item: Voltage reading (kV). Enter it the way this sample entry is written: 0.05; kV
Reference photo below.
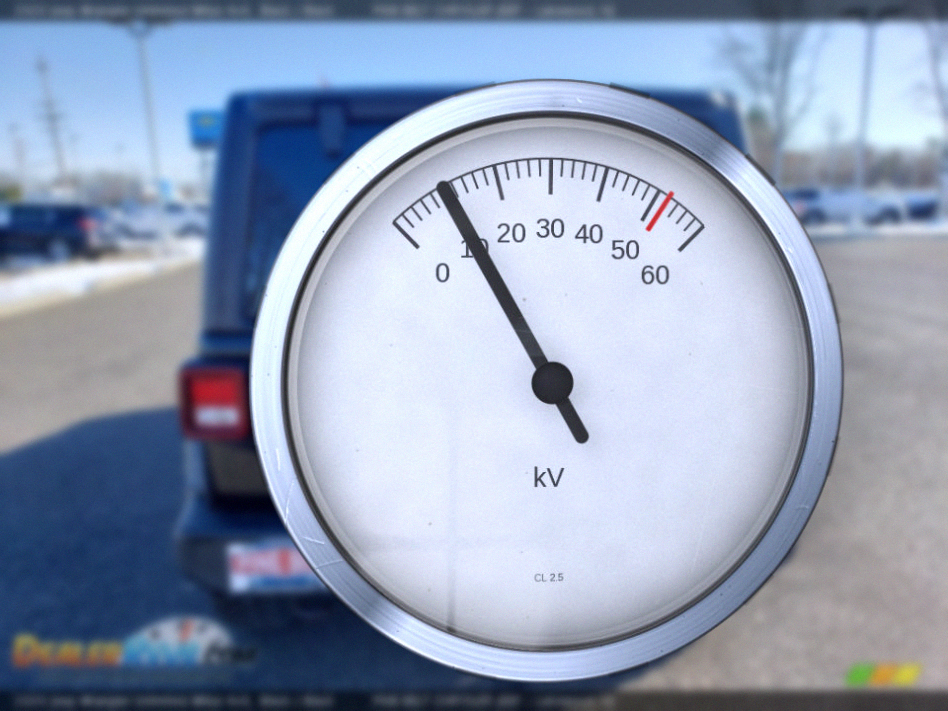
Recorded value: 10; kV
